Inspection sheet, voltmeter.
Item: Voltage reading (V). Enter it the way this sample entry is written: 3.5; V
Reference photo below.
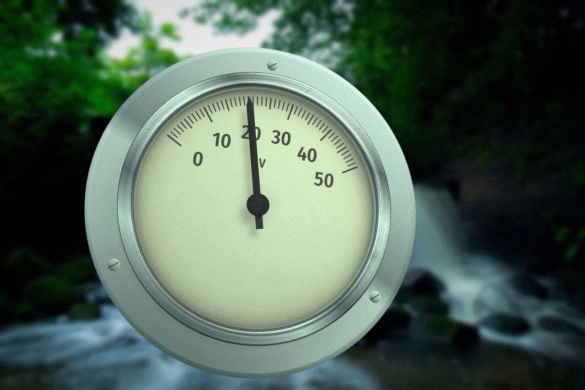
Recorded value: 20; V
